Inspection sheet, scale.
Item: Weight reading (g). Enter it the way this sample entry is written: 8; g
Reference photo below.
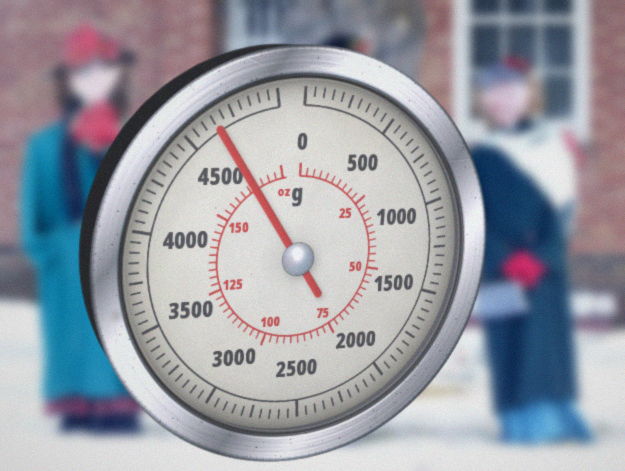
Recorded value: 4650; g
